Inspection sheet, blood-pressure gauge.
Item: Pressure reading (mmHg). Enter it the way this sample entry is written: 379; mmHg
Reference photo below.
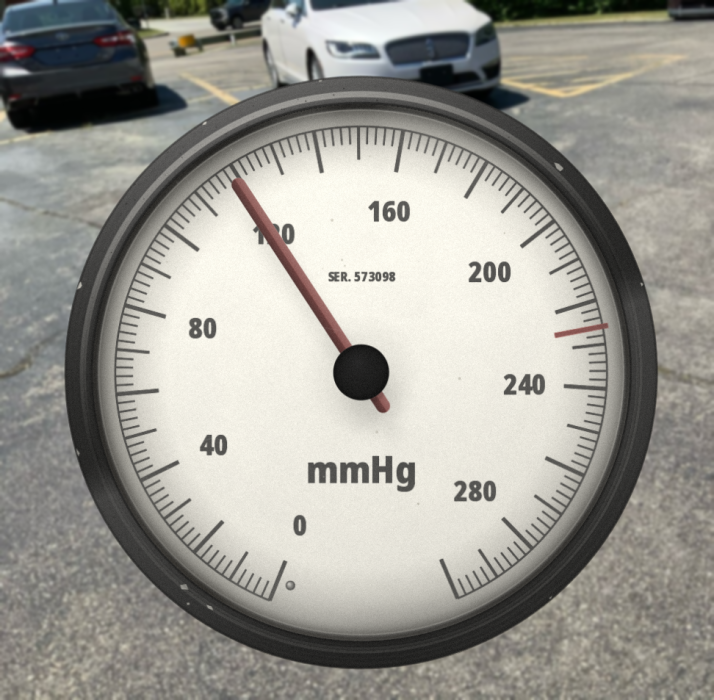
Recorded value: 119; mmHg
